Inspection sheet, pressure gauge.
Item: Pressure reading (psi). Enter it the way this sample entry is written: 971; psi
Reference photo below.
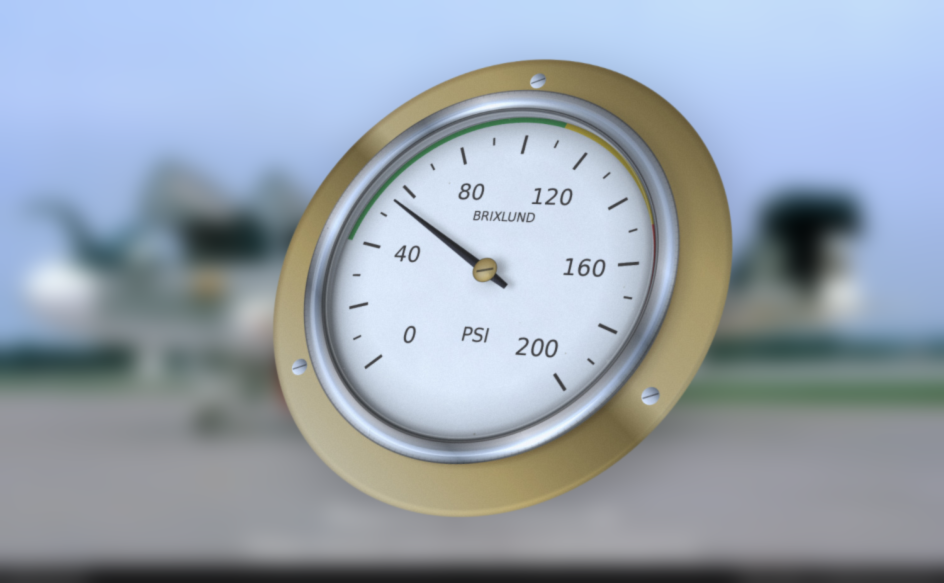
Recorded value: 55; psi
